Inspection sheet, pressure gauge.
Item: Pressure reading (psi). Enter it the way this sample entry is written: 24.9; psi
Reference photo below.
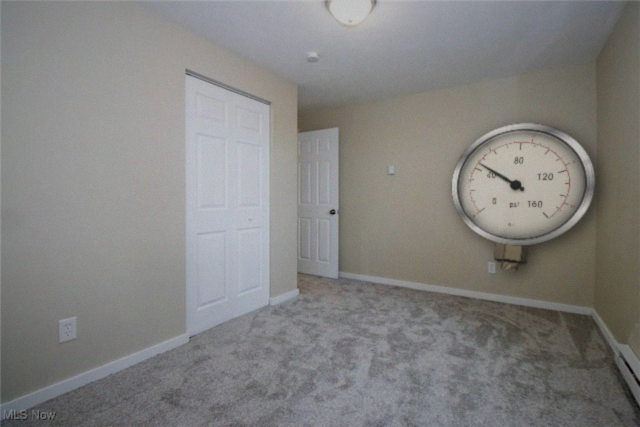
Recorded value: 45; psi
